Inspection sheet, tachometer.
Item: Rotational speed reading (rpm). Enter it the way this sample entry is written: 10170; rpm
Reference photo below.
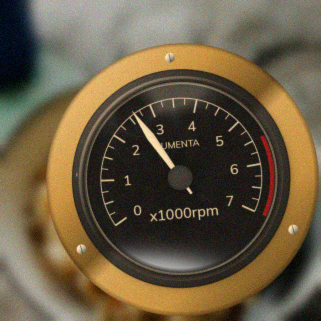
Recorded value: 2625; rpm
